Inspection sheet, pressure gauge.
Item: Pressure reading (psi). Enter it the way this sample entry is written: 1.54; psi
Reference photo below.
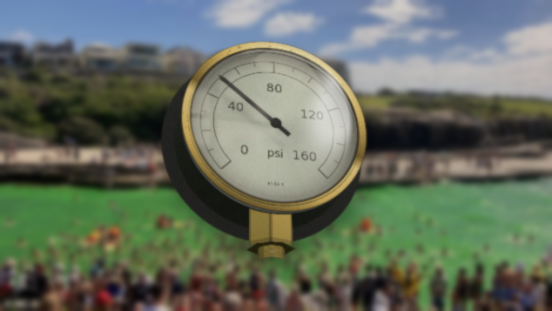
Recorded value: 50; psi
